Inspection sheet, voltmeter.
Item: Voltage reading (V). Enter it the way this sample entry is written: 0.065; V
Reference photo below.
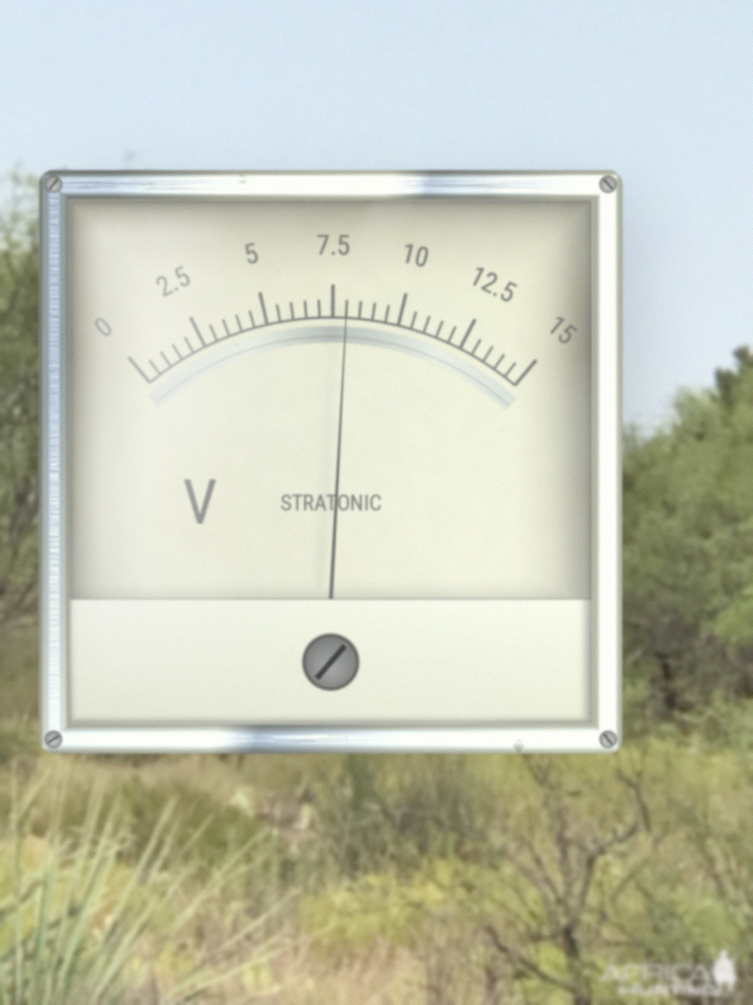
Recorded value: 8; V
